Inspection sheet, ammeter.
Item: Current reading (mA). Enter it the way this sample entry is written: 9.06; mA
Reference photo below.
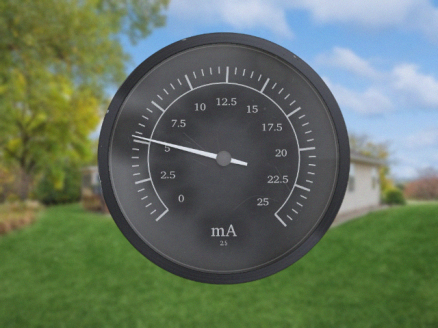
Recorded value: 5.25; mA
